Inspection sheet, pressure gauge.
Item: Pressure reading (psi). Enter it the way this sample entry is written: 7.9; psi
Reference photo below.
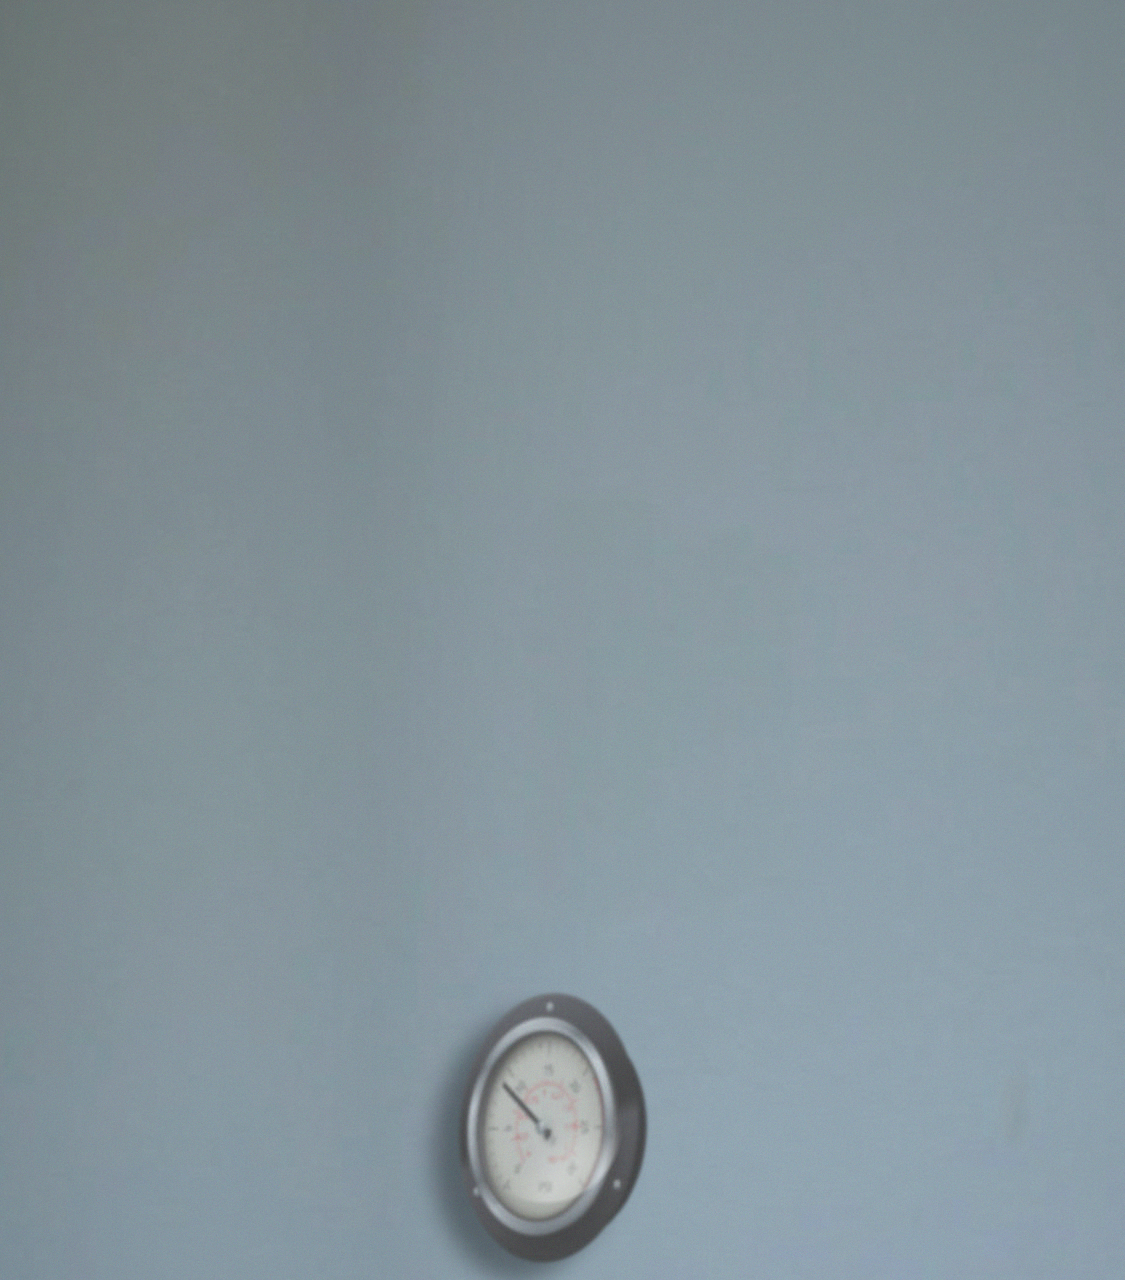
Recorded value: 9; psi
